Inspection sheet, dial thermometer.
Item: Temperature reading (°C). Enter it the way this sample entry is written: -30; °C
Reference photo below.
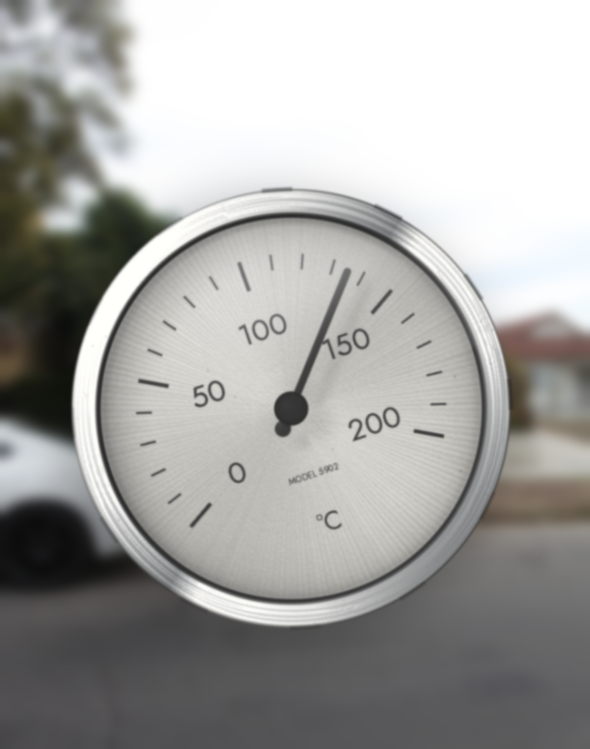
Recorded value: 135; °C
